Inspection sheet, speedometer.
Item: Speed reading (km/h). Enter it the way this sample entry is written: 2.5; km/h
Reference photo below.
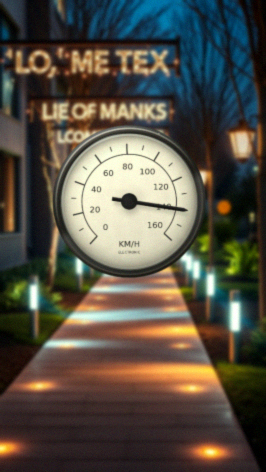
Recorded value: 140; km/h
